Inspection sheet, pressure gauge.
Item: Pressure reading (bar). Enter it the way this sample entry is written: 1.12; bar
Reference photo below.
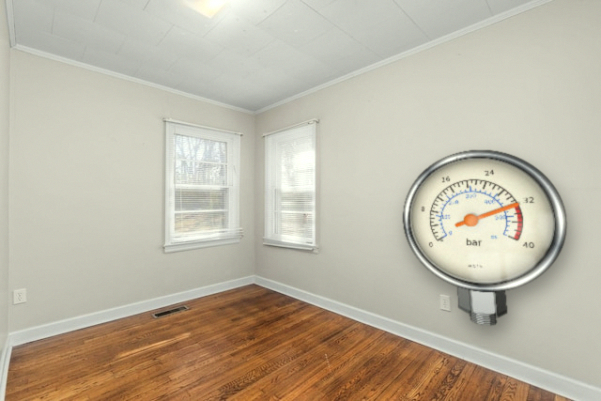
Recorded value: 32; bar
